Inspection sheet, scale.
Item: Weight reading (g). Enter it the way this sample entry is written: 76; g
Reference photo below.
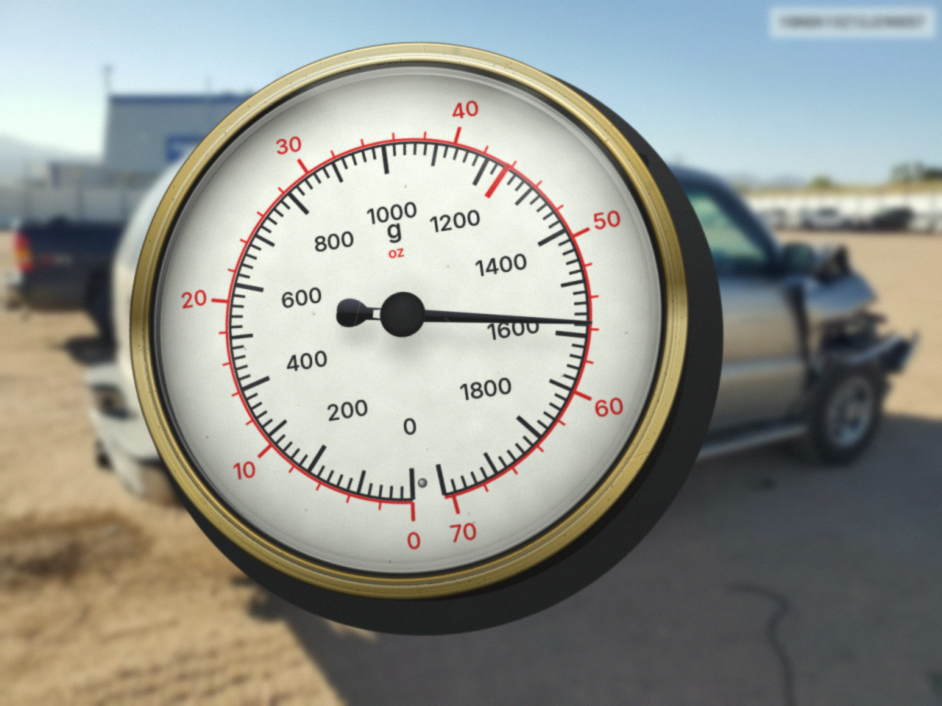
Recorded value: 1580; g
